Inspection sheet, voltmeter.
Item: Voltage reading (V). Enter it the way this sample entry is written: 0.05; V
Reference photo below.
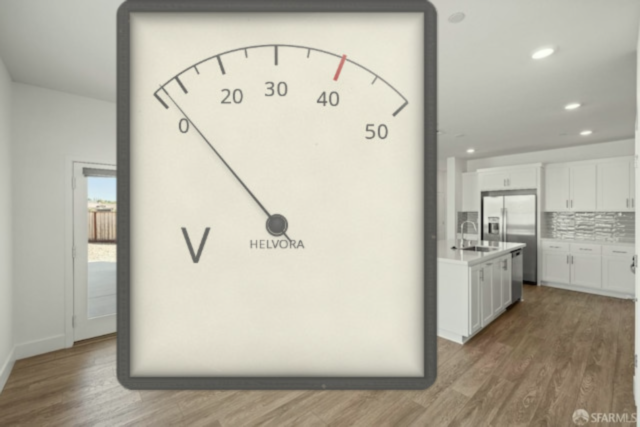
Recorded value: 5; V
